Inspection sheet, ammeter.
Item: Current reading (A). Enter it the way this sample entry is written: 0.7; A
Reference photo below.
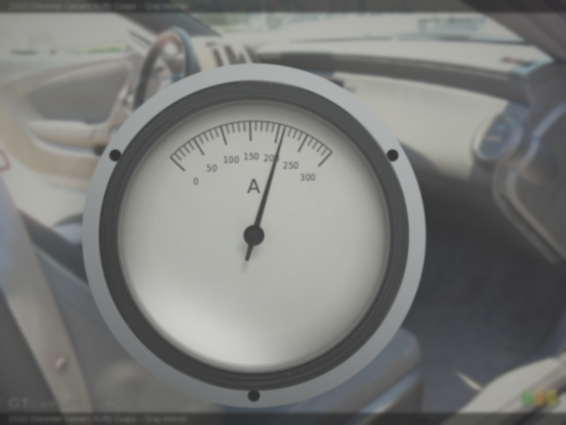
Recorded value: 210; A
